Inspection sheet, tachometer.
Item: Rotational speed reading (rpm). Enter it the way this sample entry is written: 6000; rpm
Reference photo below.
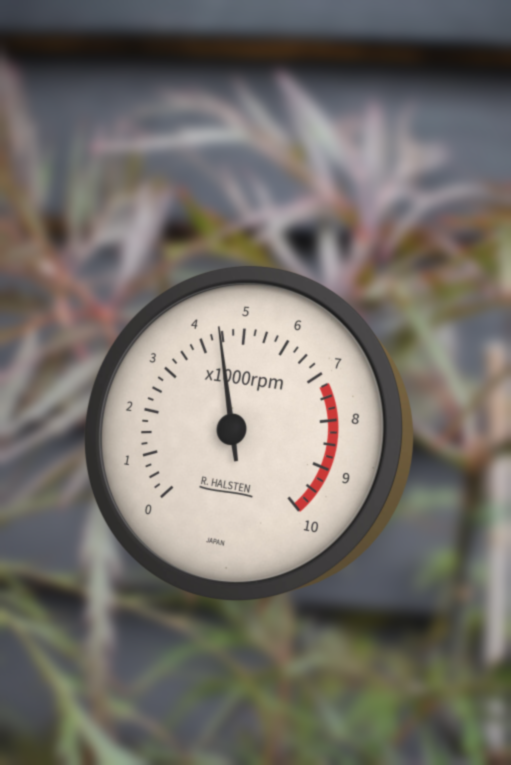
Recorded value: 4500; rpm
